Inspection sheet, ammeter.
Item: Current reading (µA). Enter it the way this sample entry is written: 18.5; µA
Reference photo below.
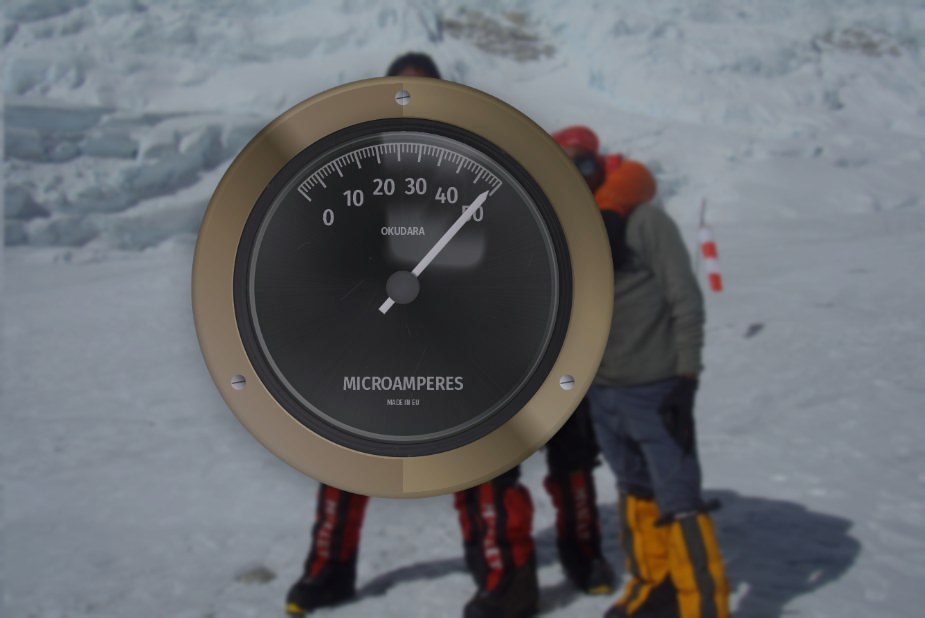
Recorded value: 49; µA
